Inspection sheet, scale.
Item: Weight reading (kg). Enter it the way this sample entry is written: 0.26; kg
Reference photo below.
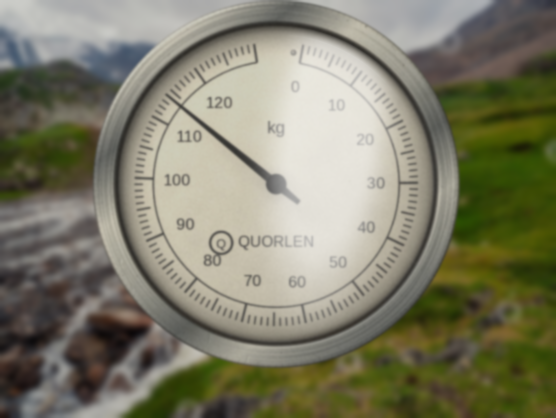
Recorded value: 114; kg
